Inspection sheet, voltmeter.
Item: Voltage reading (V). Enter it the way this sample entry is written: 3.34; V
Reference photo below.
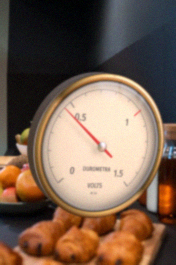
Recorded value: 0.45; V
